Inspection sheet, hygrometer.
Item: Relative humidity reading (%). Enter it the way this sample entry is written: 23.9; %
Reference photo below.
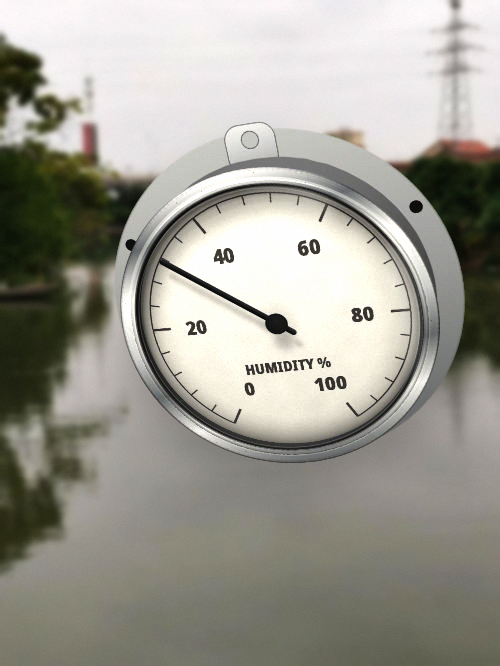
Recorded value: 32; %
